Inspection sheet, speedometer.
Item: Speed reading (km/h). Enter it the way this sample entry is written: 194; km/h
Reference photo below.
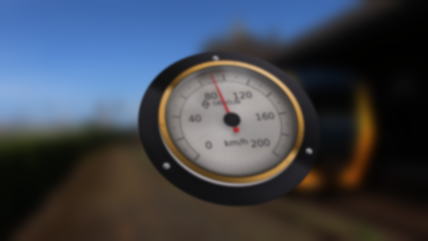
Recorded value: 90; km/h
